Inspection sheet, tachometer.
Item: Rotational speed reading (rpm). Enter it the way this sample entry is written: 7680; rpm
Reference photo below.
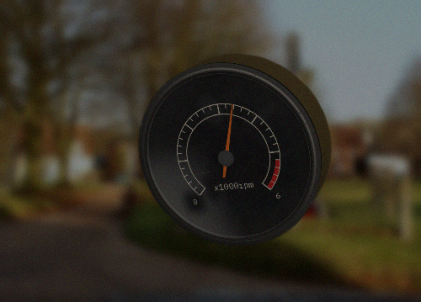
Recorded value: 3400; rpm
